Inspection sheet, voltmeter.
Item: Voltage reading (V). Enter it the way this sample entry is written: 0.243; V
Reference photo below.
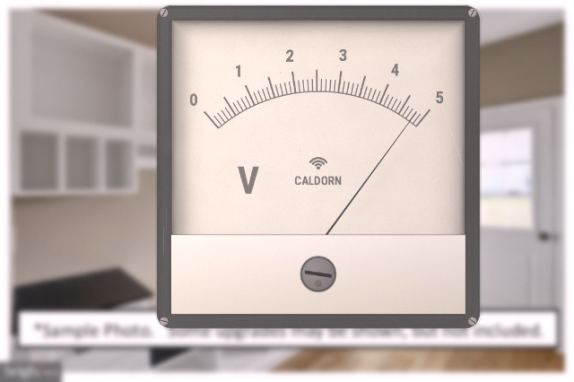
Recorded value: 4.8; V
